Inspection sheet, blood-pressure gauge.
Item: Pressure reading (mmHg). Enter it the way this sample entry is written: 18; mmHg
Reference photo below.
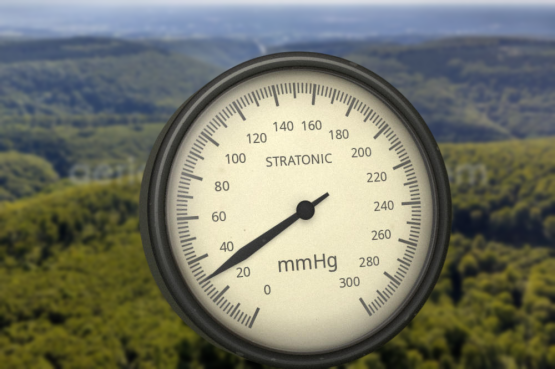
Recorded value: 30; mmHg
